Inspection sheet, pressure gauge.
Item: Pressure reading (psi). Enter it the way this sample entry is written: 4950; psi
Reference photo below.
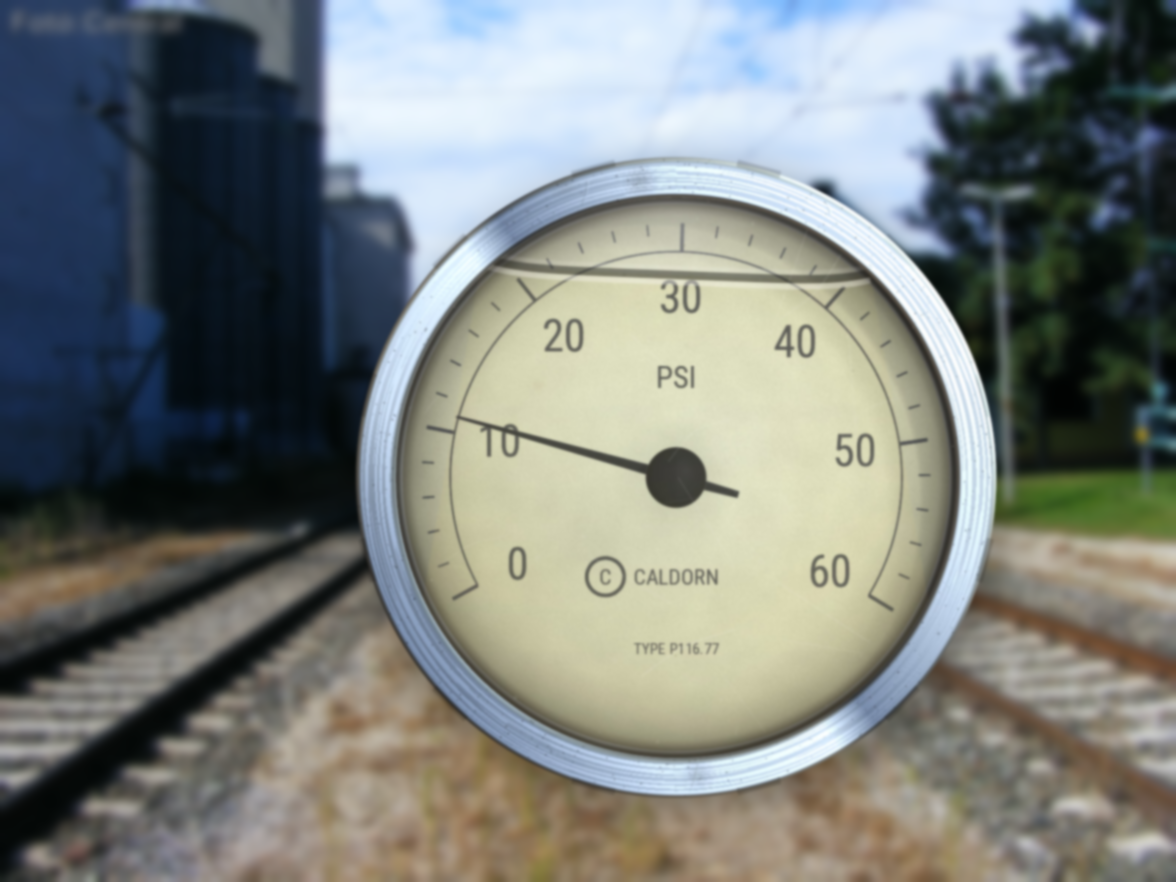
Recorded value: 11; psi
